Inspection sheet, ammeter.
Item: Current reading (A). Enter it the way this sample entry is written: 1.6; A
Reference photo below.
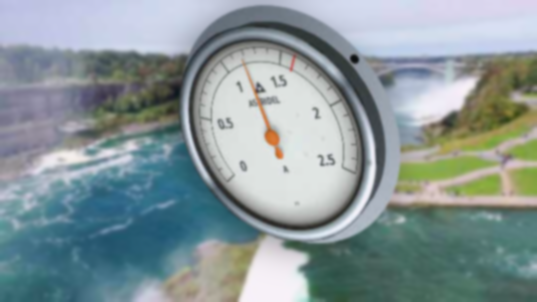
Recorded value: 1.2; A
